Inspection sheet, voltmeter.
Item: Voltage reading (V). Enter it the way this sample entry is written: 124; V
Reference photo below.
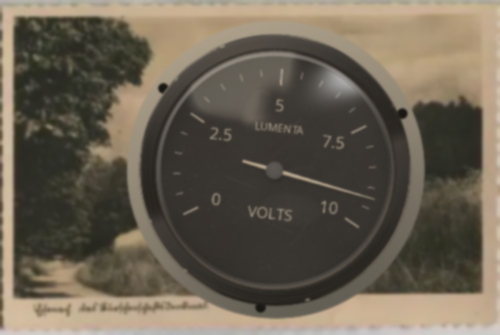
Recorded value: 9.25; V
